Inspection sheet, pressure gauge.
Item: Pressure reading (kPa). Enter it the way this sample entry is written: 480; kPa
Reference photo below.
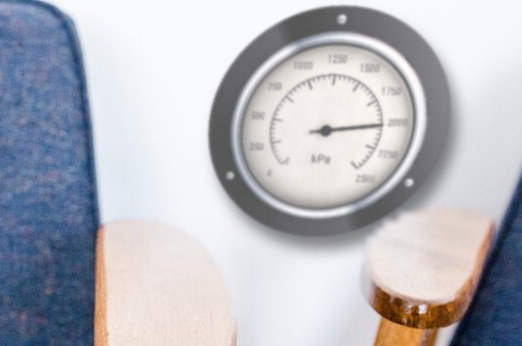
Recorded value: 2000; kPa
